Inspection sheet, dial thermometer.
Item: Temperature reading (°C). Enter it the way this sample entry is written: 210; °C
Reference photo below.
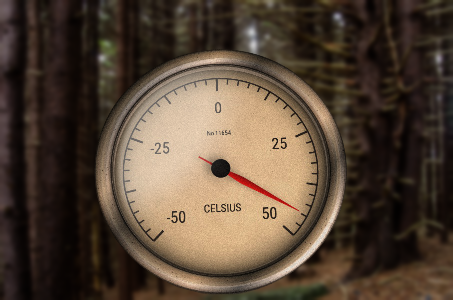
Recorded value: 45; °C
